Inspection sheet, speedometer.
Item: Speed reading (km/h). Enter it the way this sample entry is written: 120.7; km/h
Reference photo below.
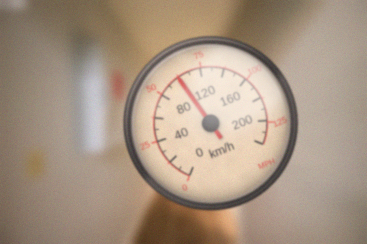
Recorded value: 100; km/h
